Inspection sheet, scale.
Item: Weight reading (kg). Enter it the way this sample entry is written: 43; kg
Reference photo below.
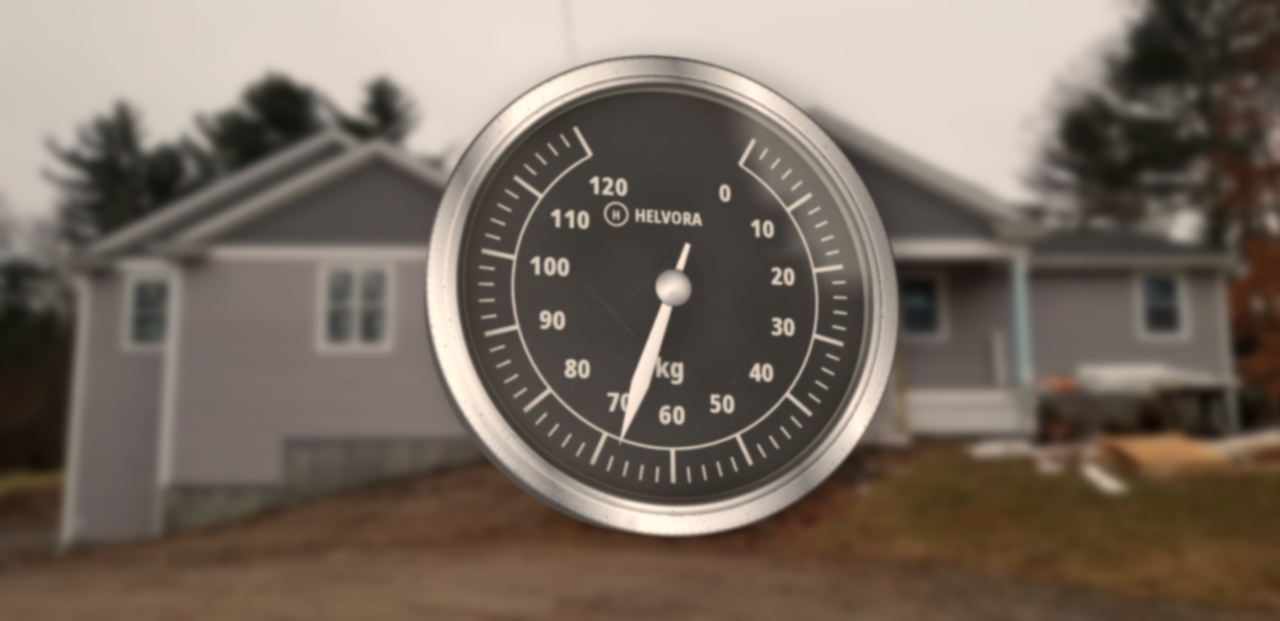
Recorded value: 68; kg
